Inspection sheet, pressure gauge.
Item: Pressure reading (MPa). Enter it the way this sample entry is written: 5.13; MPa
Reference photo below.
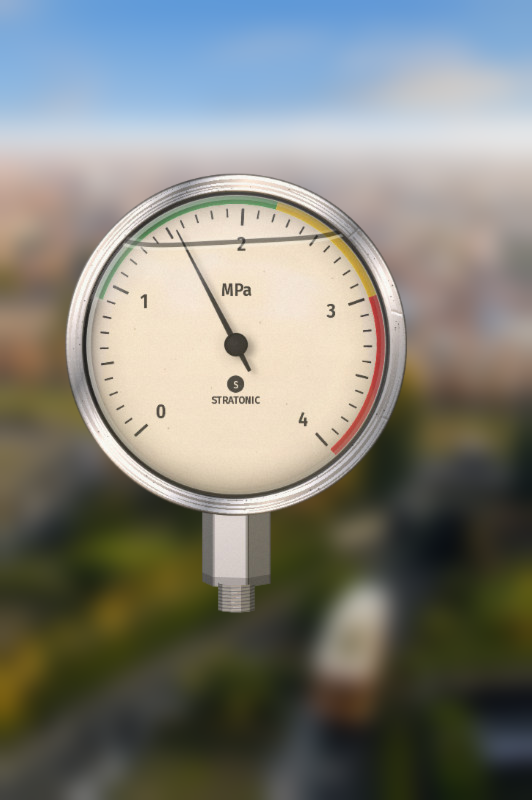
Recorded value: 1.55; MPa
